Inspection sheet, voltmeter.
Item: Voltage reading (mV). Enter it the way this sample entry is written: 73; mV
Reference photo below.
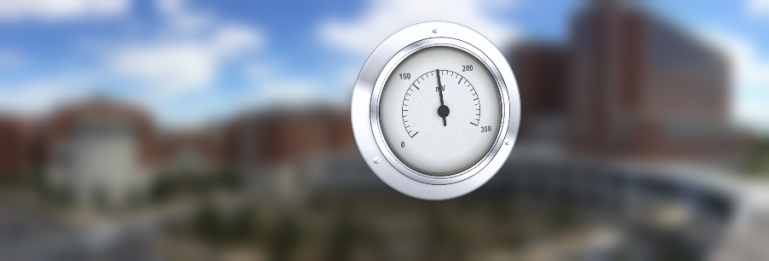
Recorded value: 150; mV
